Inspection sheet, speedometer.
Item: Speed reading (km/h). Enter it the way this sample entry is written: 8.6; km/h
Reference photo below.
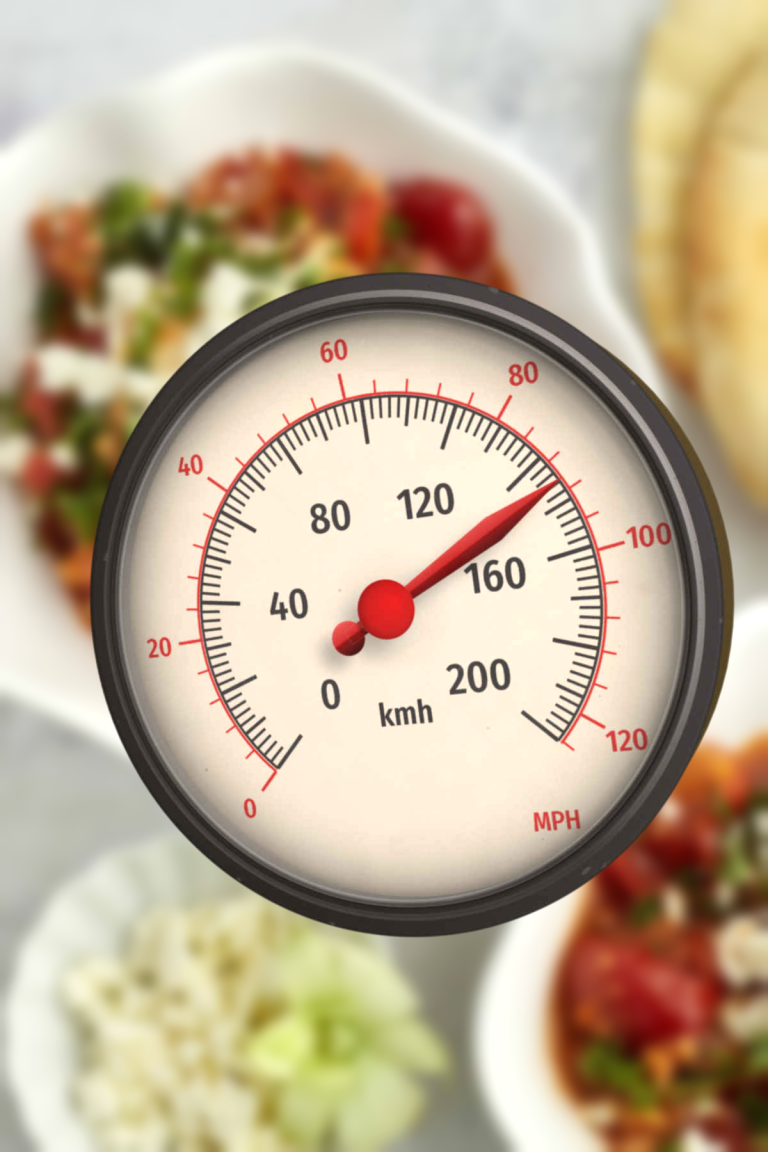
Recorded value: 146; km/h
